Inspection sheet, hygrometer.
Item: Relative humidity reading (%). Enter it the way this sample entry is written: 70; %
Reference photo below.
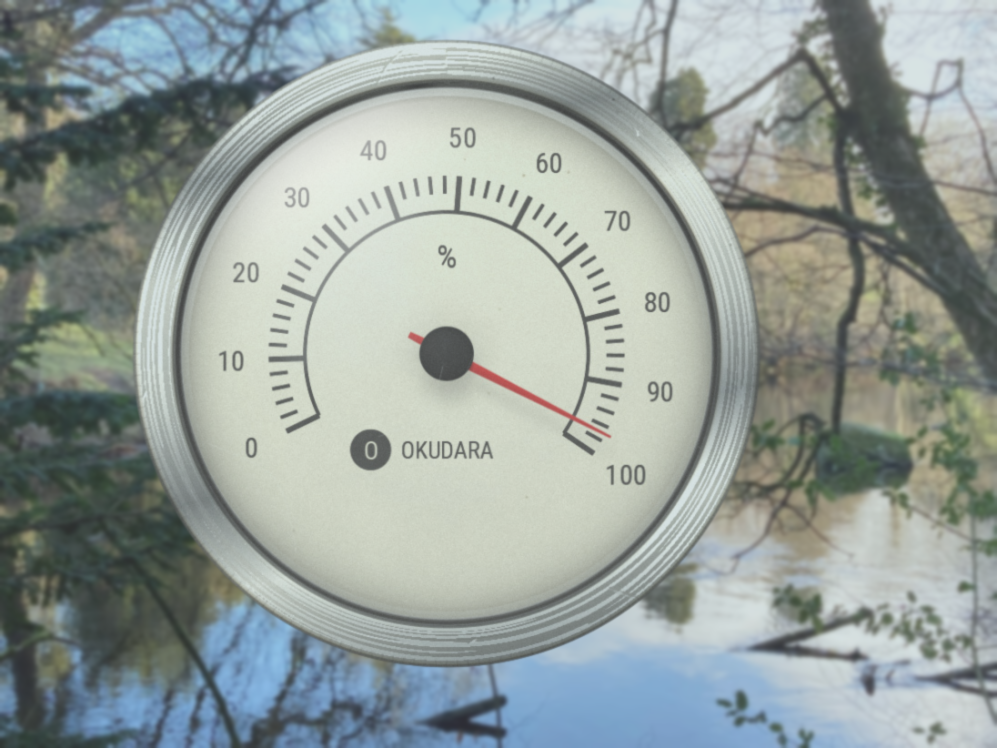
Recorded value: 97; %
